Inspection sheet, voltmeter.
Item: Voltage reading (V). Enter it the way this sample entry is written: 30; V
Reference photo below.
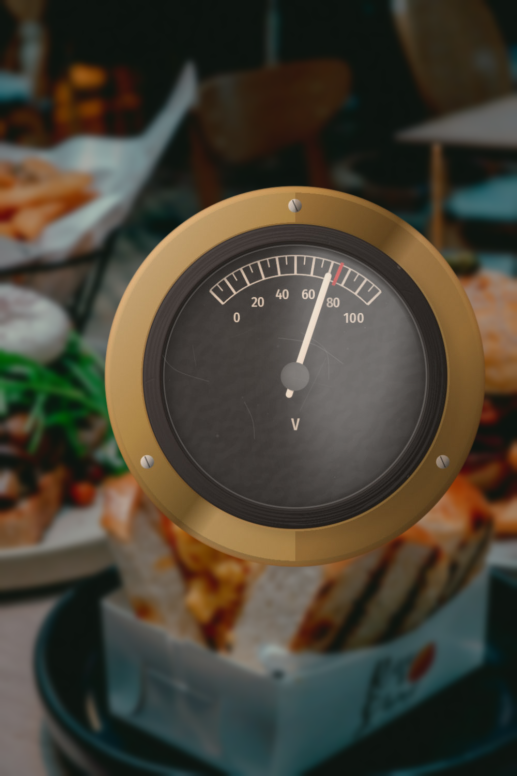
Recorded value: 70; V
